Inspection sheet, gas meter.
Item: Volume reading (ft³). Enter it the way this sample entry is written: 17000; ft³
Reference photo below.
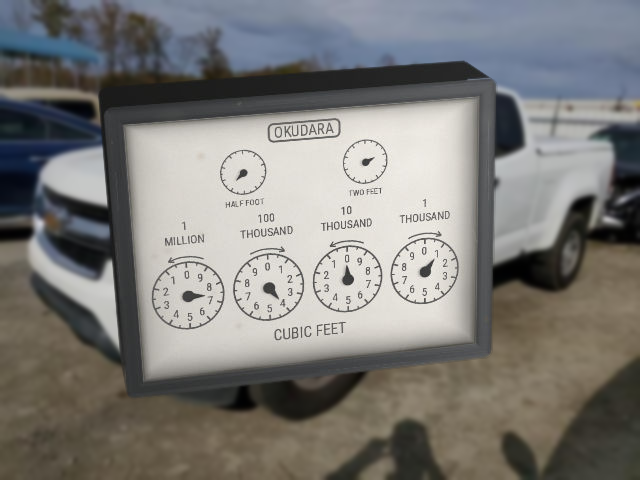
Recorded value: 740100; ft³
